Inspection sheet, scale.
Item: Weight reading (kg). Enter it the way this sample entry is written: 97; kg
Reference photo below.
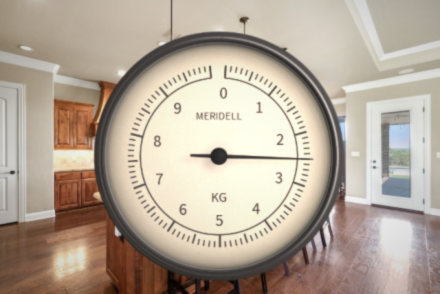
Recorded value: 2.5; kg
